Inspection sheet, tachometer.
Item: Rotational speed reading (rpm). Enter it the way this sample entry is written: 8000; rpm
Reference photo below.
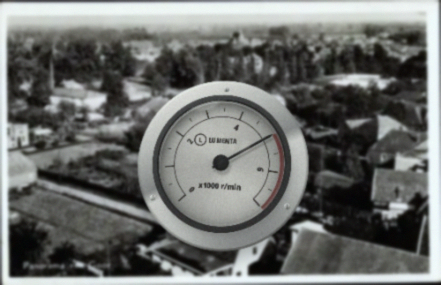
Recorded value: 5000; rpm
